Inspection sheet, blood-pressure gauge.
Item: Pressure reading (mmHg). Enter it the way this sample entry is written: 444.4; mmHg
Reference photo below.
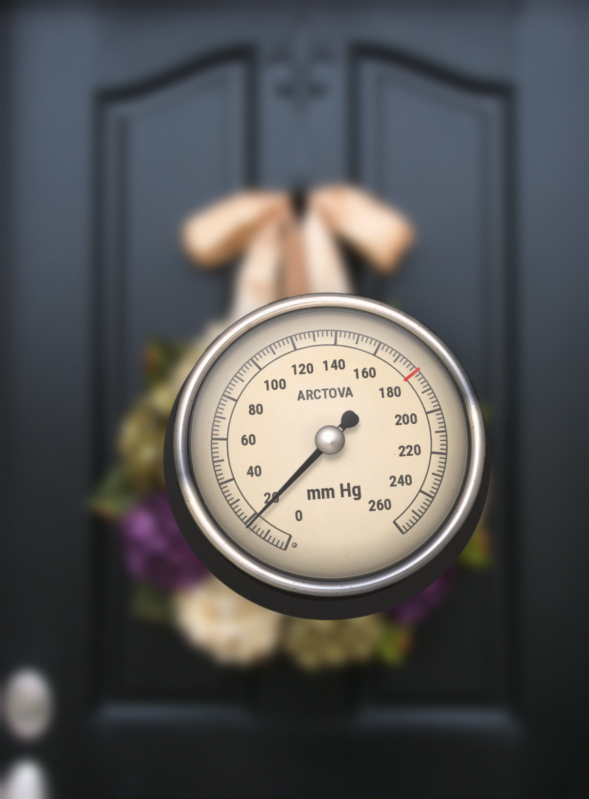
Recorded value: 18; mmHg
